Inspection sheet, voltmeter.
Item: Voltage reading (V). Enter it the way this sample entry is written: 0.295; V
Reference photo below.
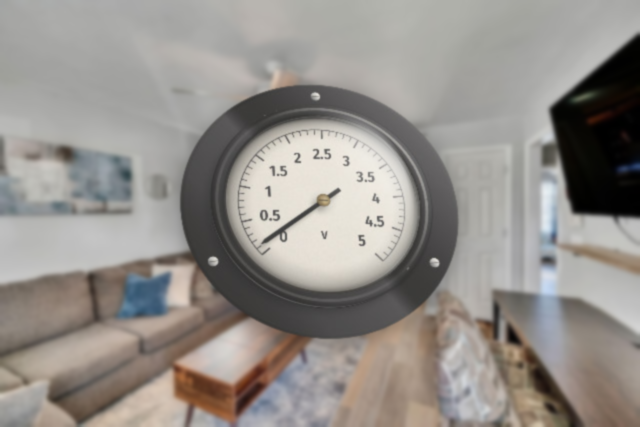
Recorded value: 0.1; V
